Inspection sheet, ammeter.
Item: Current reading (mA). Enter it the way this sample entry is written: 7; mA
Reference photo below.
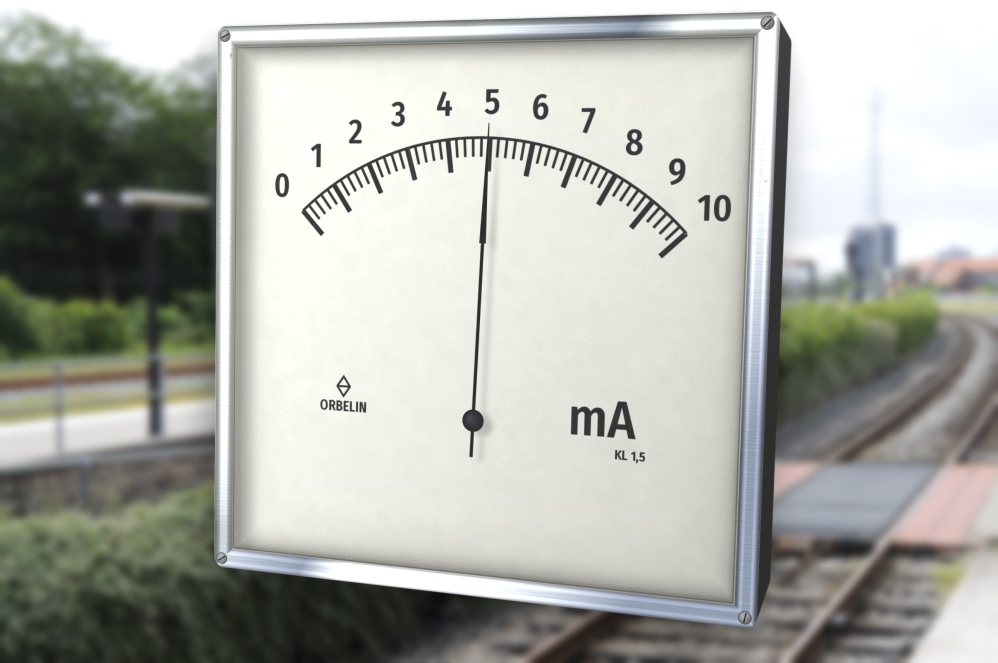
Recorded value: 5; mA
